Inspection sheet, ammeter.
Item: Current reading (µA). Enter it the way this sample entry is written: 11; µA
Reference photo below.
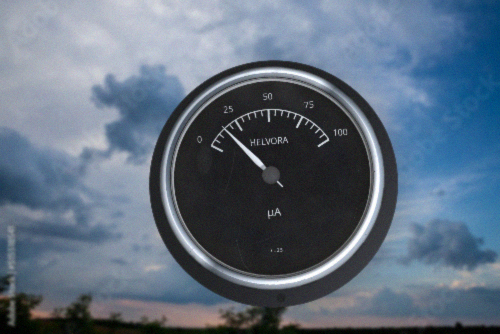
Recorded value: 15; µA
